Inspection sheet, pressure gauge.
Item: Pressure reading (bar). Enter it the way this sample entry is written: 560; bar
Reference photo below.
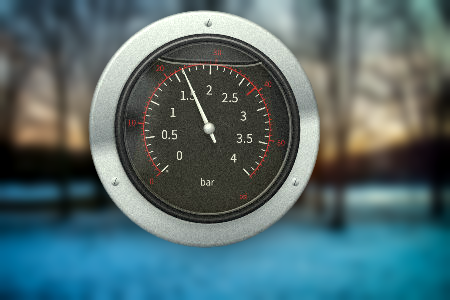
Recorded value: 1.6; bar
